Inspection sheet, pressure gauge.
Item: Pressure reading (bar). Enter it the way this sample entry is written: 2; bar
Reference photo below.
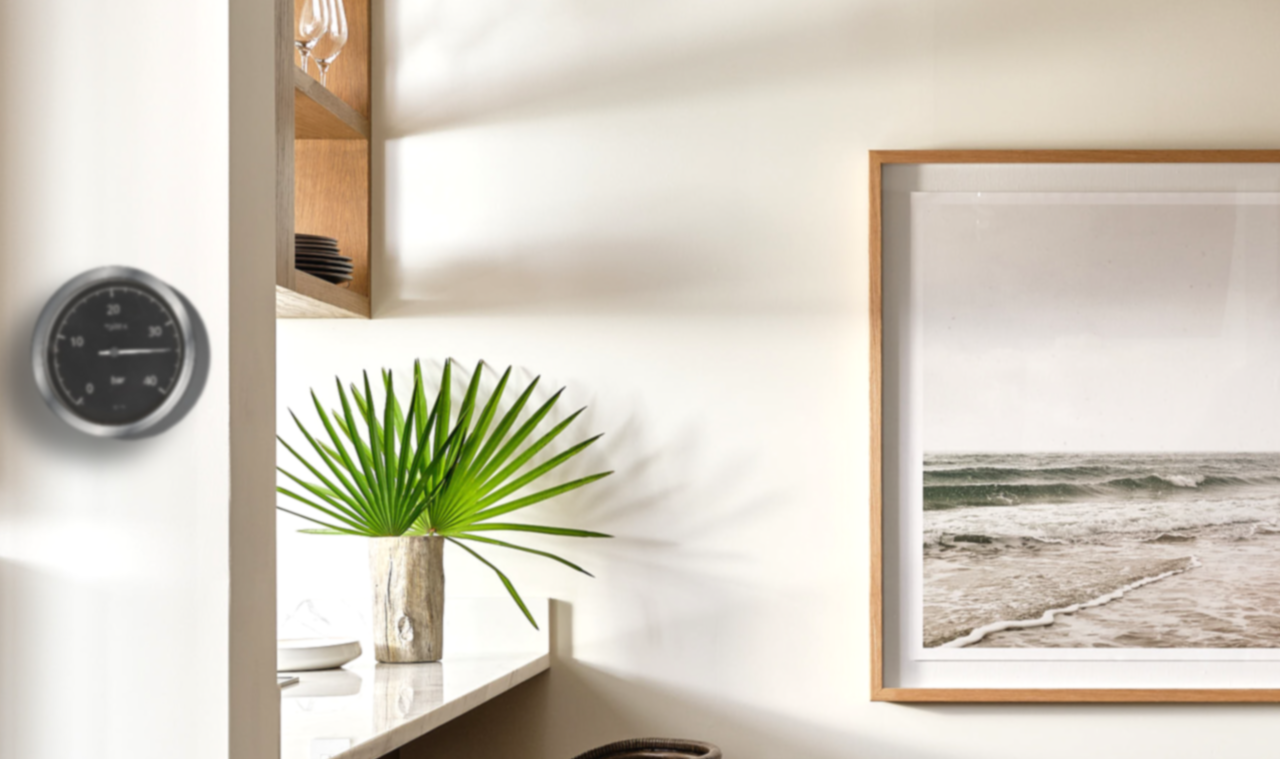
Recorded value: 34; bar
